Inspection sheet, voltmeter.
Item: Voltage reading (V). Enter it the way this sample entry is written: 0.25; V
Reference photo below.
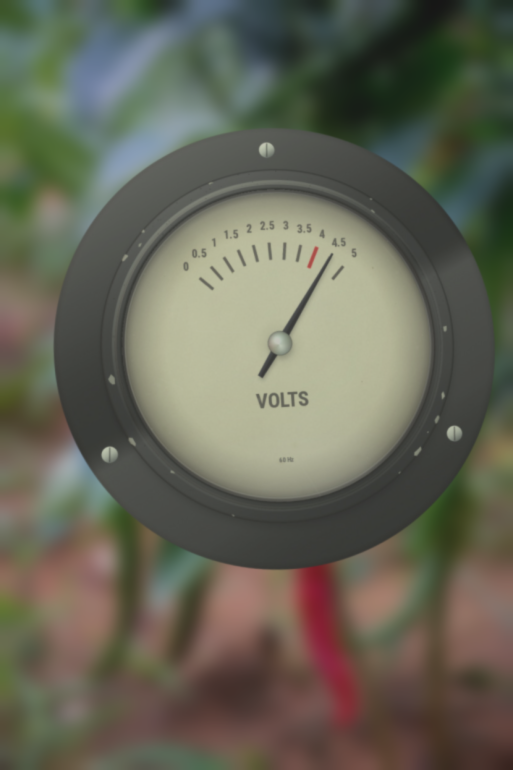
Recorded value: 4.5; V
